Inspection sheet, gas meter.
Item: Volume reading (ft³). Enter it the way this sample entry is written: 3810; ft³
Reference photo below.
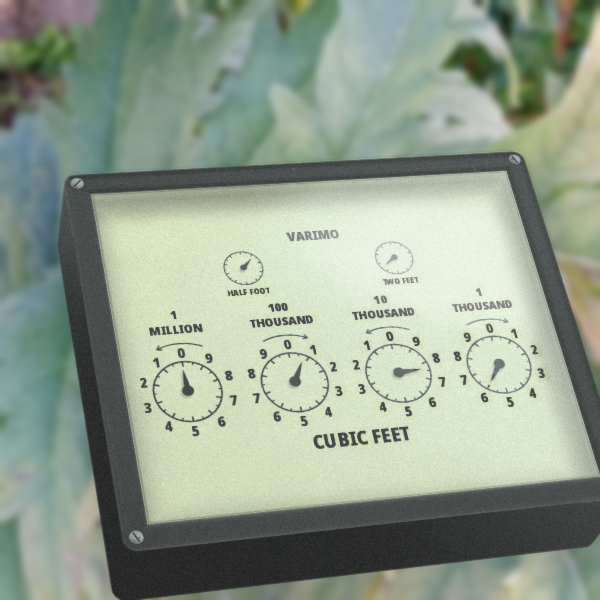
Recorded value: 7600; ft³
